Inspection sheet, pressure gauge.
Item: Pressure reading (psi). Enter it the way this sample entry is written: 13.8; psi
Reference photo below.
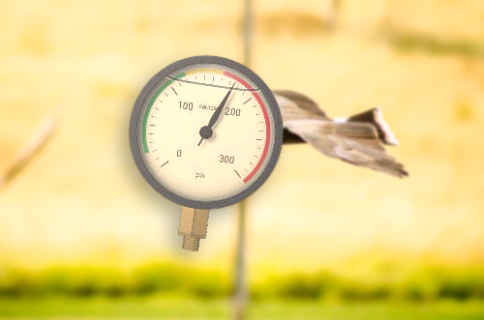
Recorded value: 175; psi
